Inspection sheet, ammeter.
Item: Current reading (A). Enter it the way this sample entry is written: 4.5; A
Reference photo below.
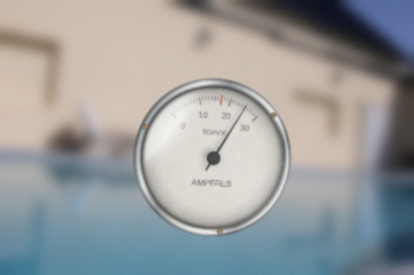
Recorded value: 25; A
